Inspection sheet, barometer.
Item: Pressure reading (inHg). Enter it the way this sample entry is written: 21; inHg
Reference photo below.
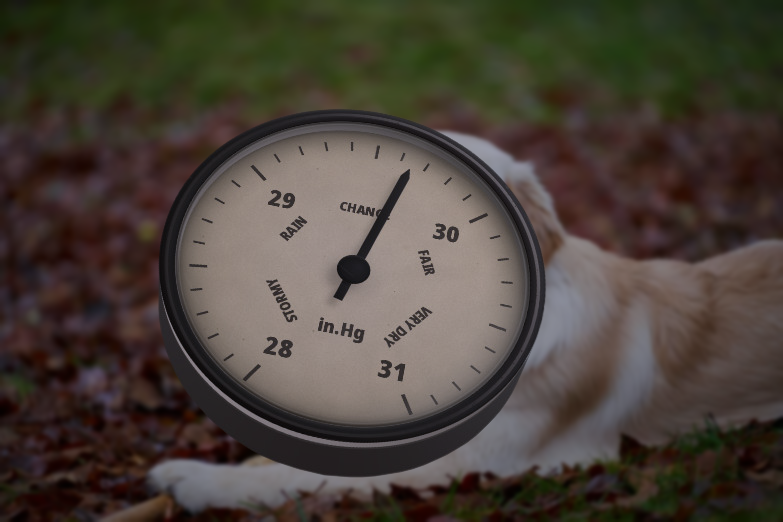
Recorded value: 29.65; inHg
